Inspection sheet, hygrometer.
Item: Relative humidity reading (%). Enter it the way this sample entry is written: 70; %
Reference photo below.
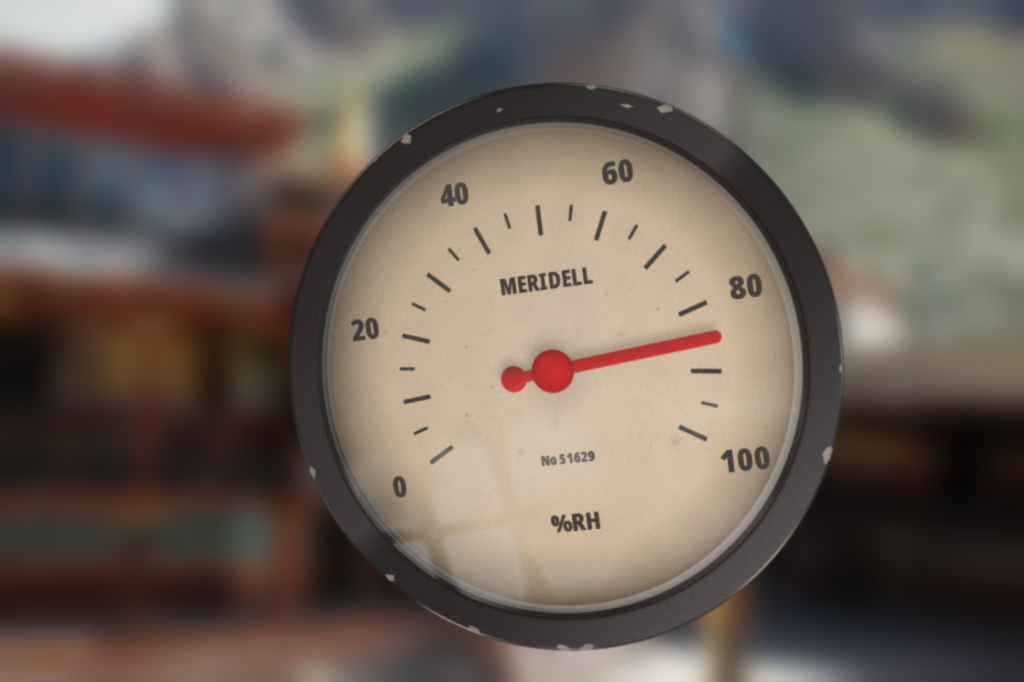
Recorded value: 85; %
